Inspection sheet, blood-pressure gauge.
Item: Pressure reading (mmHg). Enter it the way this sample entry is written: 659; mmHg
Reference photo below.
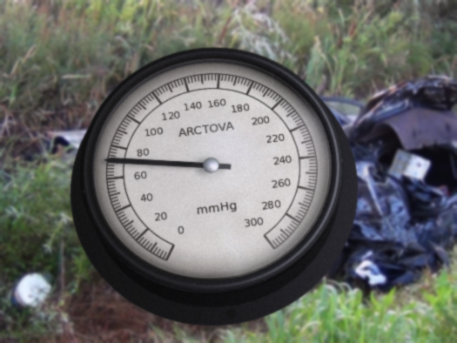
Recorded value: 70; mmHg
